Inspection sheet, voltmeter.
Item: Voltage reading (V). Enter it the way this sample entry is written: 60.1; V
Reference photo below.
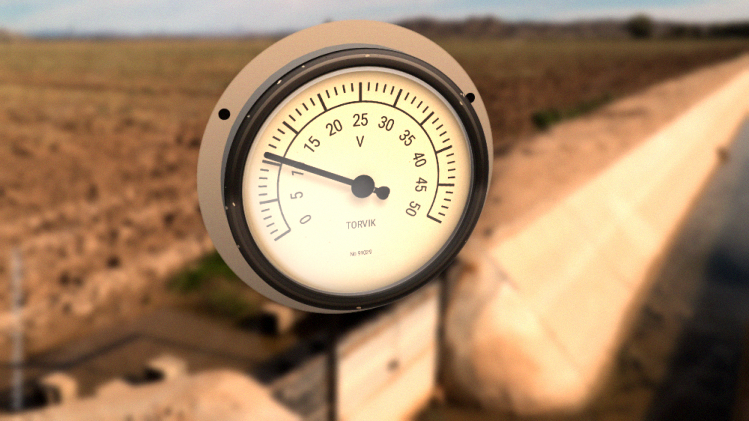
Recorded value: 11; V
